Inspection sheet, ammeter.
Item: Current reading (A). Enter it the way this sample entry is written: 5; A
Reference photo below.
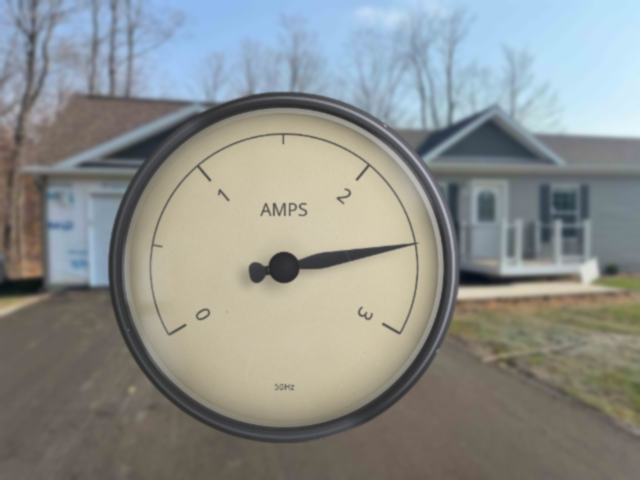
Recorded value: 2.5; A
